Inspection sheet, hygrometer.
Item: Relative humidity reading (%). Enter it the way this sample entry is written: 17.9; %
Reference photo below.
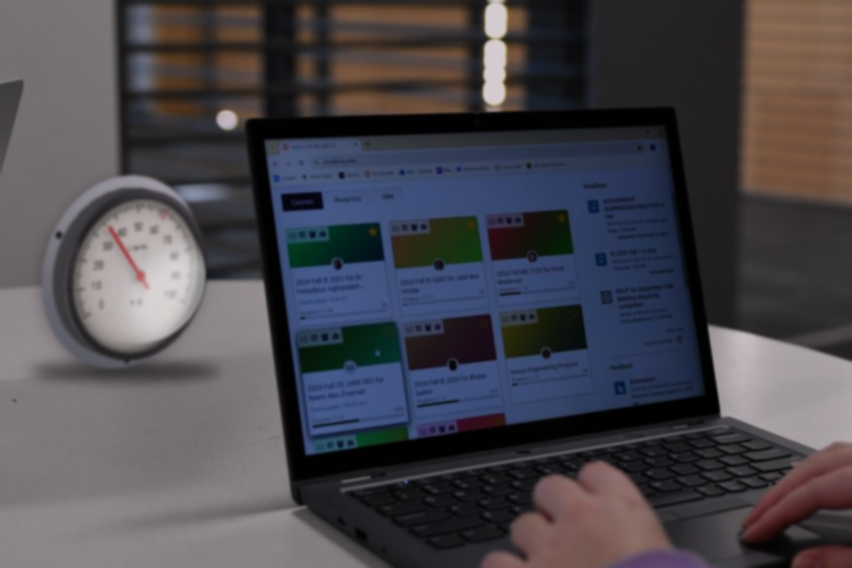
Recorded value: 35; %
